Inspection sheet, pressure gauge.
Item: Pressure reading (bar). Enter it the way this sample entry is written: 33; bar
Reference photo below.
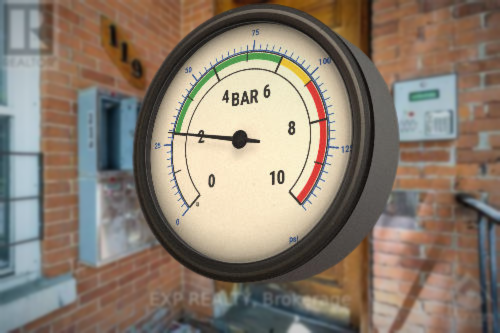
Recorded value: 2; bar
